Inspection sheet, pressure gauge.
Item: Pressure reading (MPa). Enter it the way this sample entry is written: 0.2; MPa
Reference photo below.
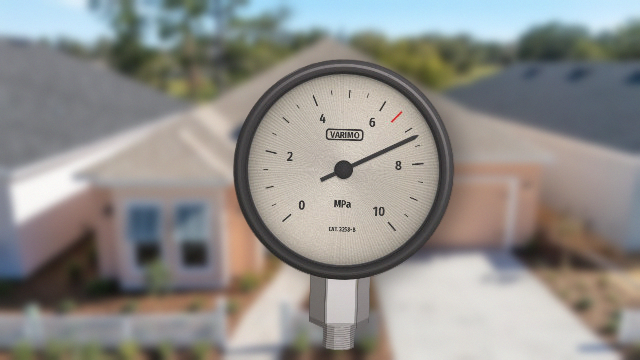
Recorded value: 7.25; MPa
